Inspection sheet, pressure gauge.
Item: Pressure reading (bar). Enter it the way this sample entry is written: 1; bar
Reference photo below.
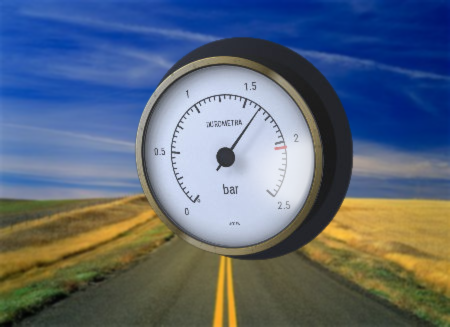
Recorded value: 1.65; bar
